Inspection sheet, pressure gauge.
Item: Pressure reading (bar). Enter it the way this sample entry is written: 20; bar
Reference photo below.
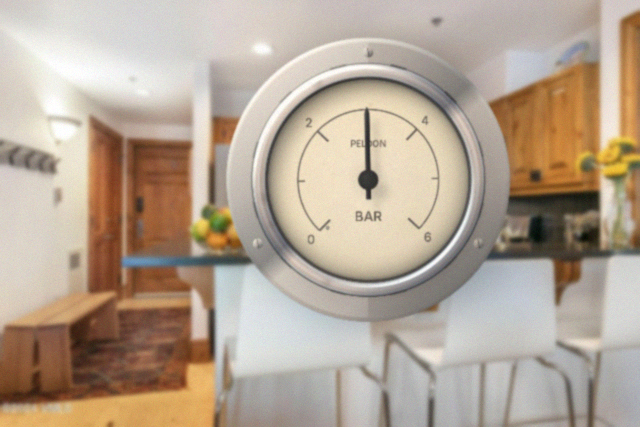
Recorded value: 3; bar
